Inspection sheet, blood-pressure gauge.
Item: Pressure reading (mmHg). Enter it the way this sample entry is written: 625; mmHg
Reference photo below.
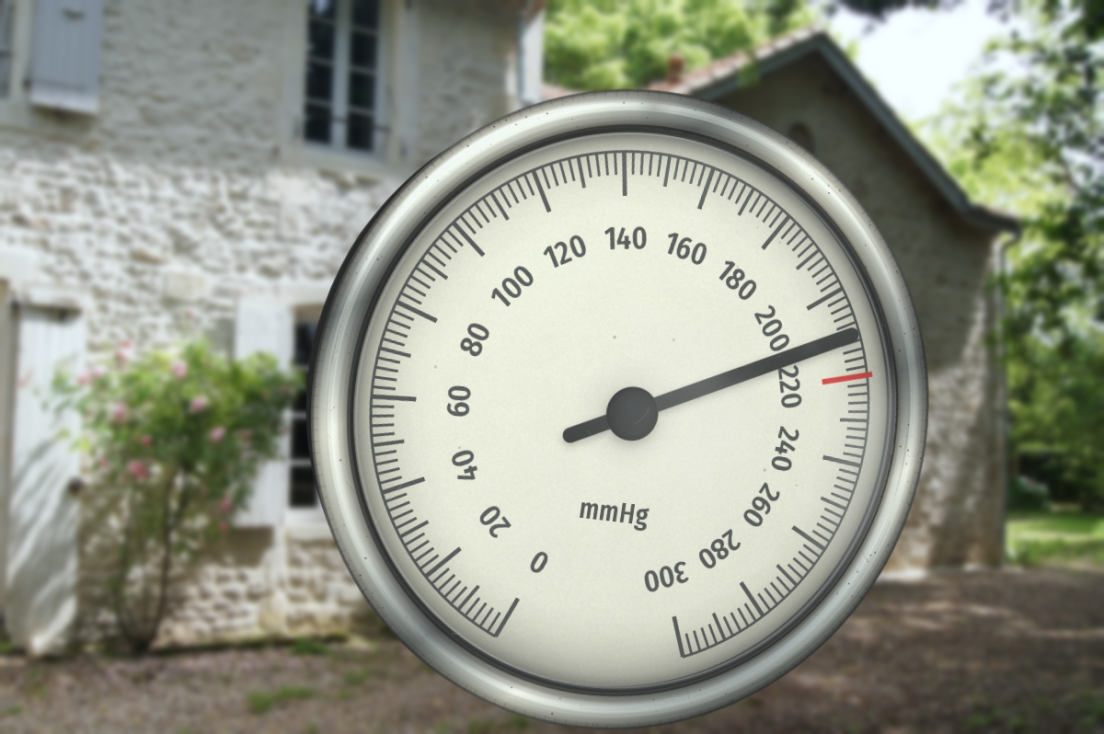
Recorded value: 210; mmHg
